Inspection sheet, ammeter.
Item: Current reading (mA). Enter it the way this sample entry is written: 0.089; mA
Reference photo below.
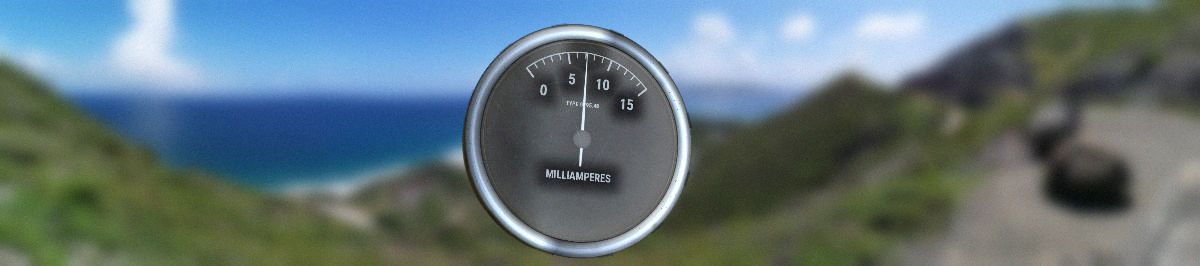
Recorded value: 7; mA
